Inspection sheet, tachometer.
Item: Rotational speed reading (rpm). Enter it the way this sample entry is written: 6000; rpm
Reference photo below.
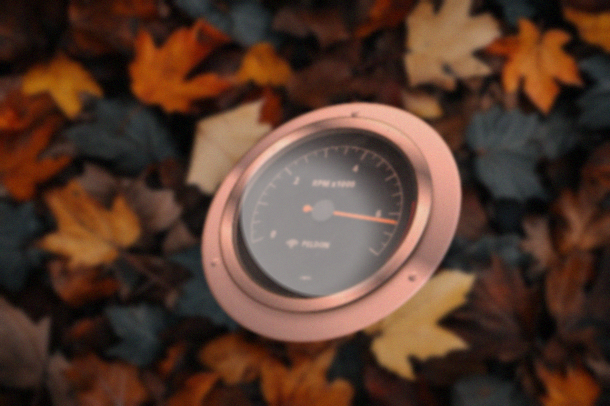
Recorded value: 6250; rpm
